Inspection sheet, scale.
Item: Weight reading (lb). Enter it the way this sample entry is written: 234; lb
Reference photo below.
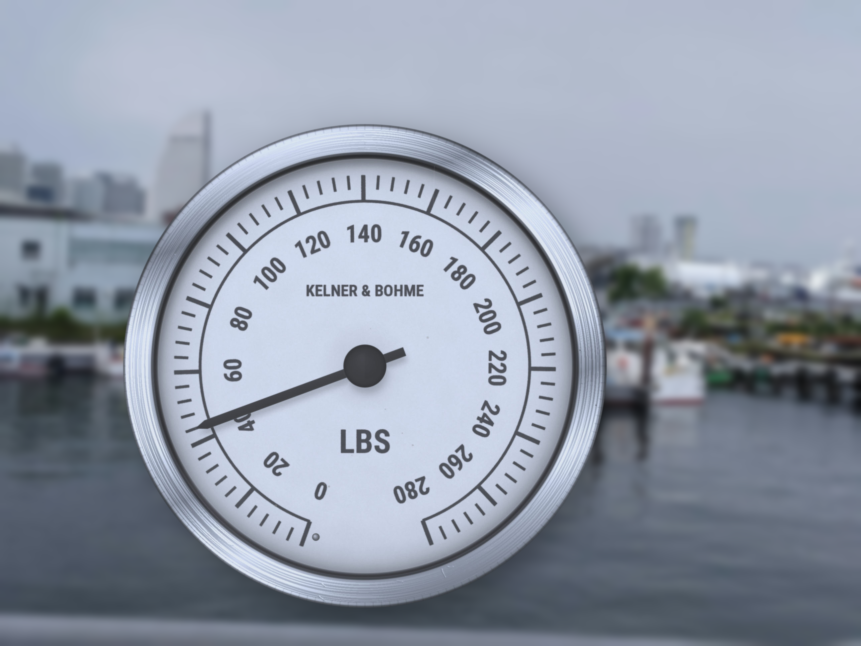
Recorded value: 44; lb
